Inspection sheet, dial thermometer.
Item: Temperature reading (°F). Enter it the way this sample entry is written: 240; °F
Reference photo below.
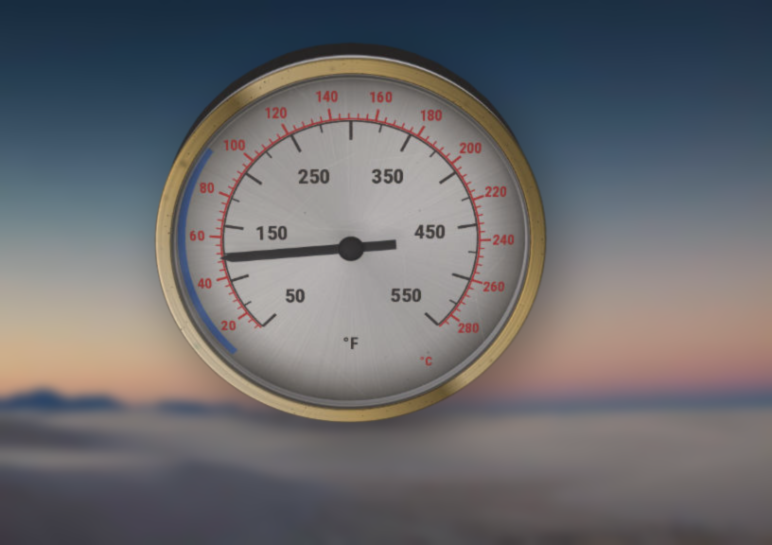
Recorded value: 125; °F
